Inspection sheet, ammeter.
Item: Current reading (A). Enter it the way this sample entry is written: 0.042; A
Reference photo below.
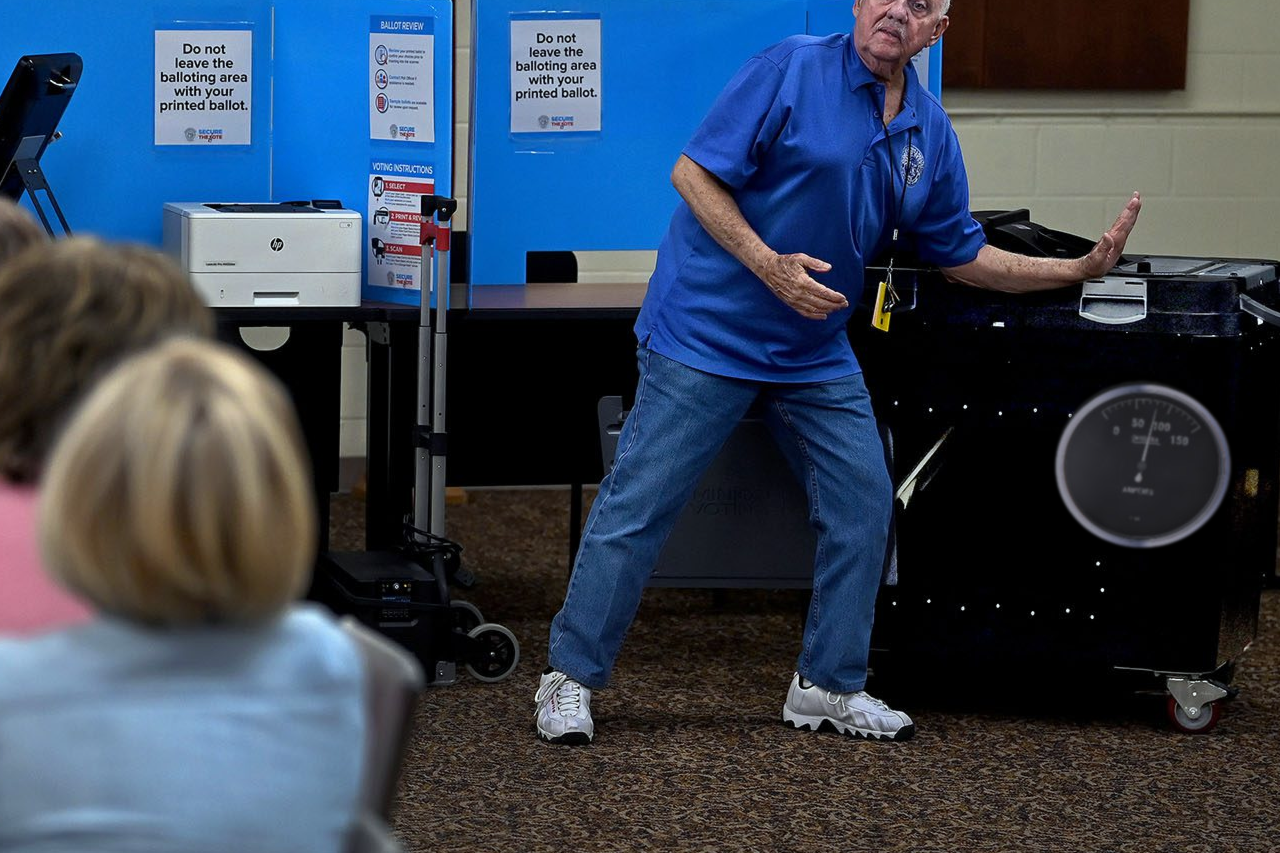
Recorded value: 80; A
